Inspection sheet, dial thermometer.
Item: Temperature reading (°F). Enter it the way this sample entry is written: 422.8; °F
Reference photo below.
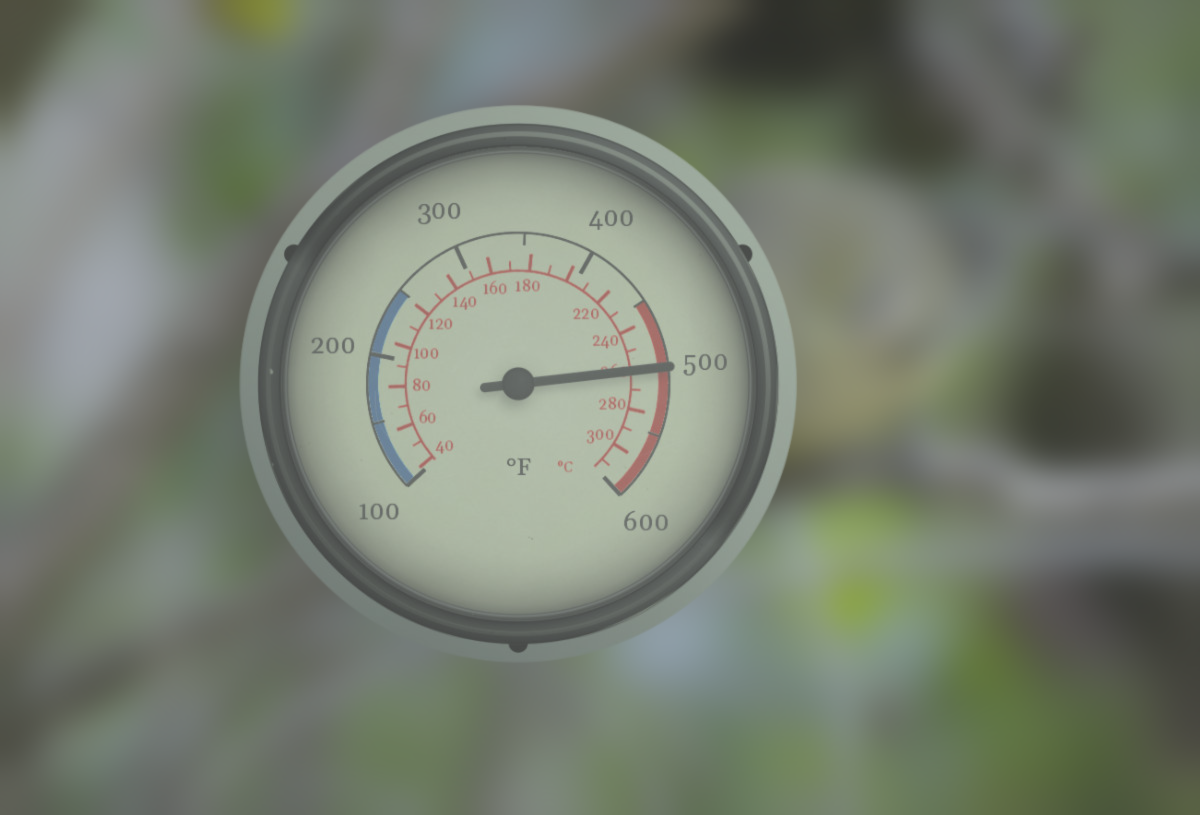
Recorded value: 500; °F
